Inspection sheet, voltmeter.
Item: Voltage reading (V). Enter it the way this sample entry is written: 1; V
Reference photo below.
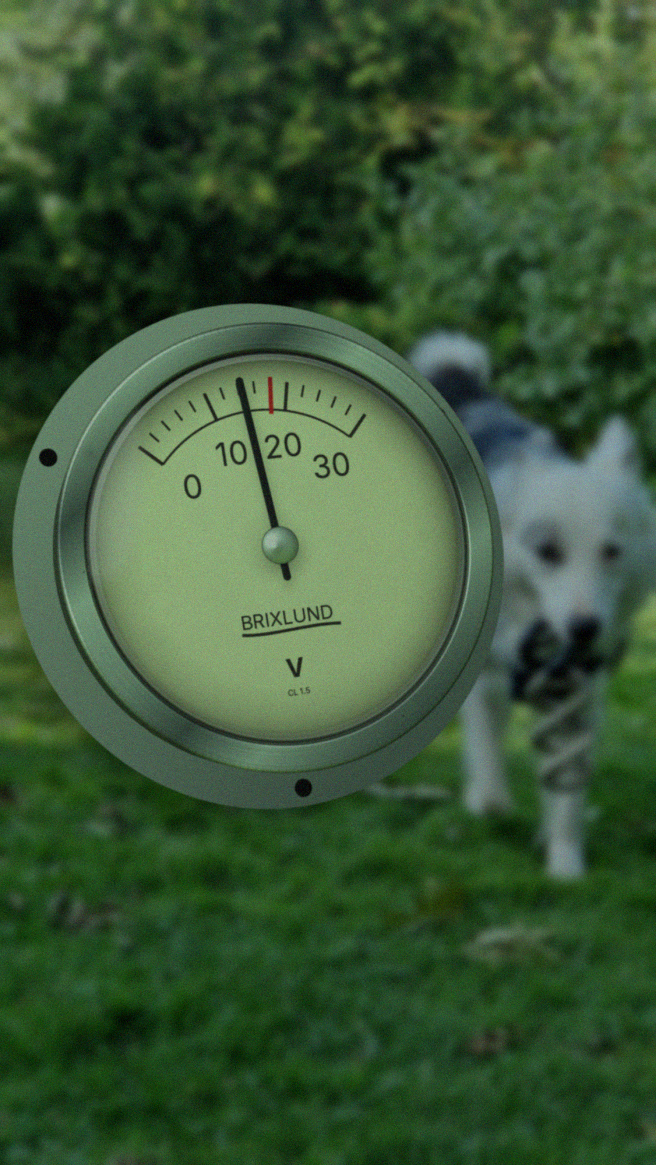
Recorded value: 14; V
